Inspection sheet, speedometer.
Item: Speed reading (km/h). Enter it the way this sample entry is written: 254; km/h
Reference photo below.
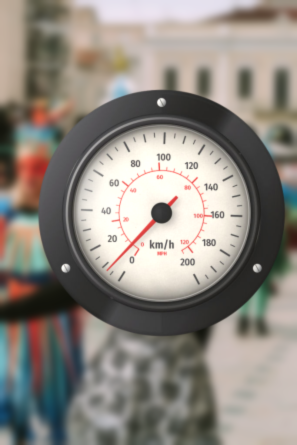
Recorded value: 7.5; km/h
